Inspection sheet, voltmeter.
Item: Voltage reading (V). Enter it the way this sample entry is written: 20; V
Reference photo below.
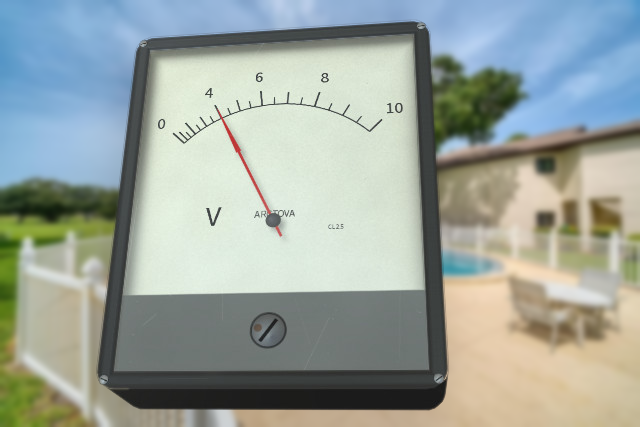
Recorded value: 4; V
